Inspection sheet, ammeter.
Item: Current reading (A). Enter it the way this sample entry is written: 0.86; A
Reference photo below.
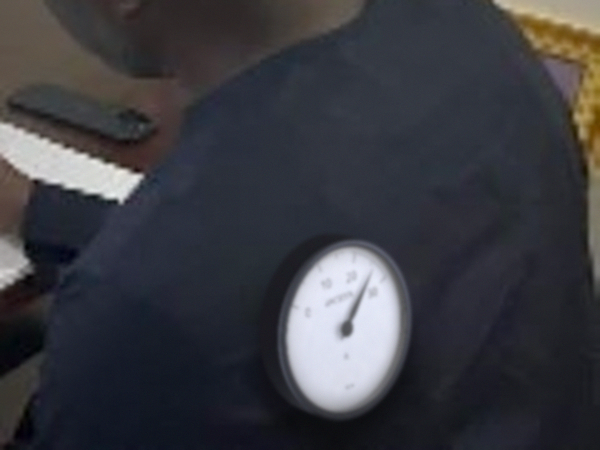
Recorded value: 25; A
